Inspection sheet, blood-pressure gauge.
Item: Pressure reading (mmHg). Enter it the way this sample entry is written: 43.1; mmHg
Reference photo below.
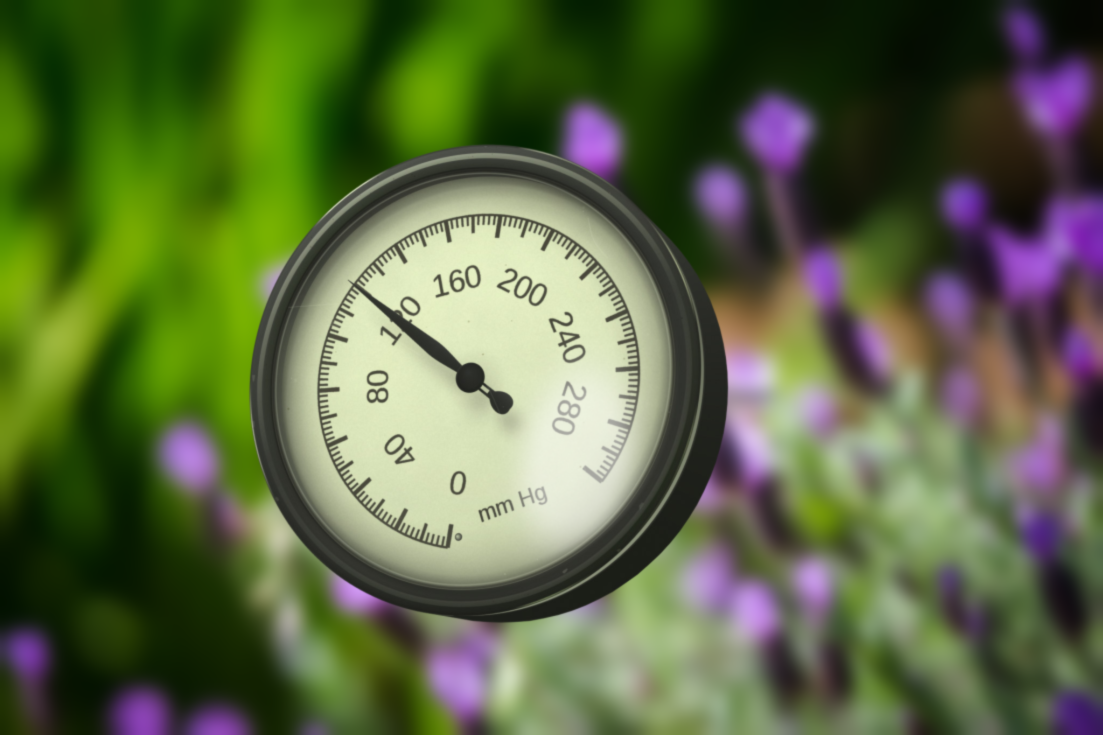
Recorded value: 120; mmHg
